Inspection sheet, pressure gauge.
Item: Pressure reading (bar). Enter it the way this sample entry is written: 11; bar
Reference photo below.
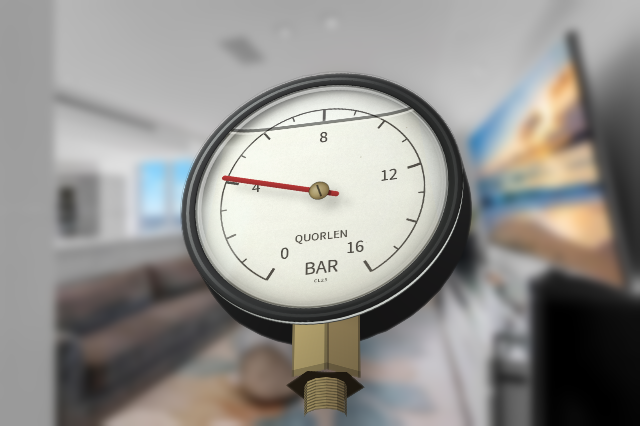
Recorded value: 4; bar
